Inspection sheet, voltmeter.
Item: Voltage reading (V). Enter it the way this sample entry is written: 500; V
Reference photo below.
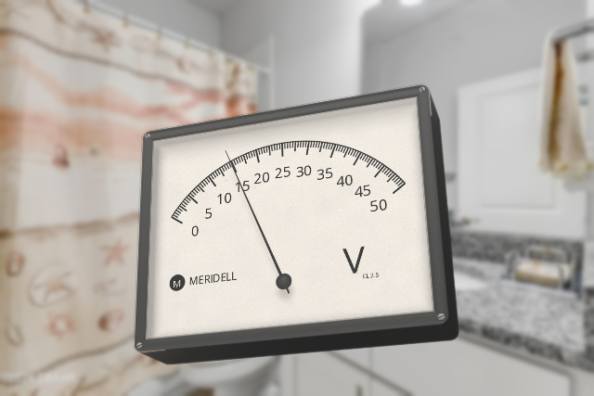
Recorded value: 15; V
